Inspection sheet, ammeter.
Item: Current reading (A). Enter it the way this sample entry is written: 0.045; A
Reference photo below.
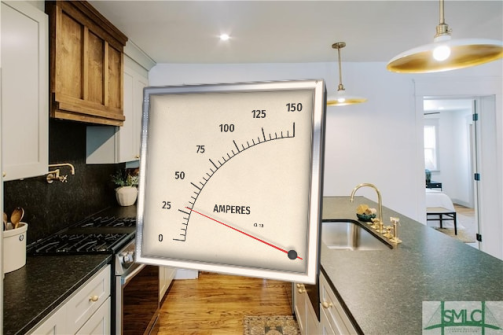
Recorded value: 30; A
